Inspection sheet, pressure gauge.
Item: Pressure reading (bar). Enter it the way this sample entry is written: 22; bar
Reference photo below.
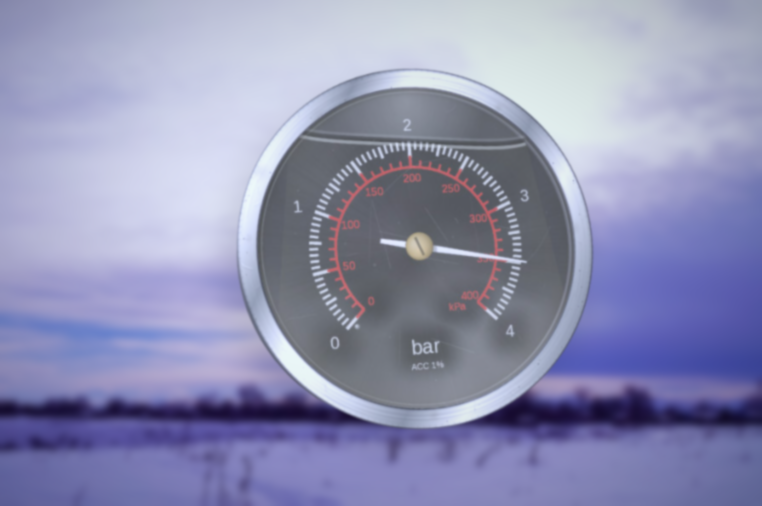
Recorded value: 3.5; bar
